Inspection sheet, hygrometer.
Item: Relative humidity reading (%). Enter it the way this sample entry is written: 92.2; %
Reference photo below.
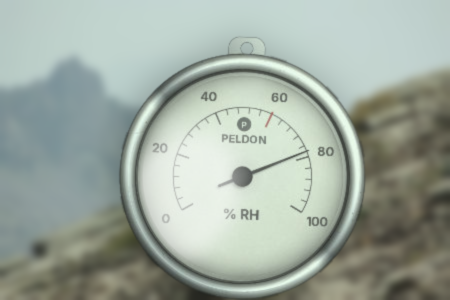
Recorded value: 78; %
